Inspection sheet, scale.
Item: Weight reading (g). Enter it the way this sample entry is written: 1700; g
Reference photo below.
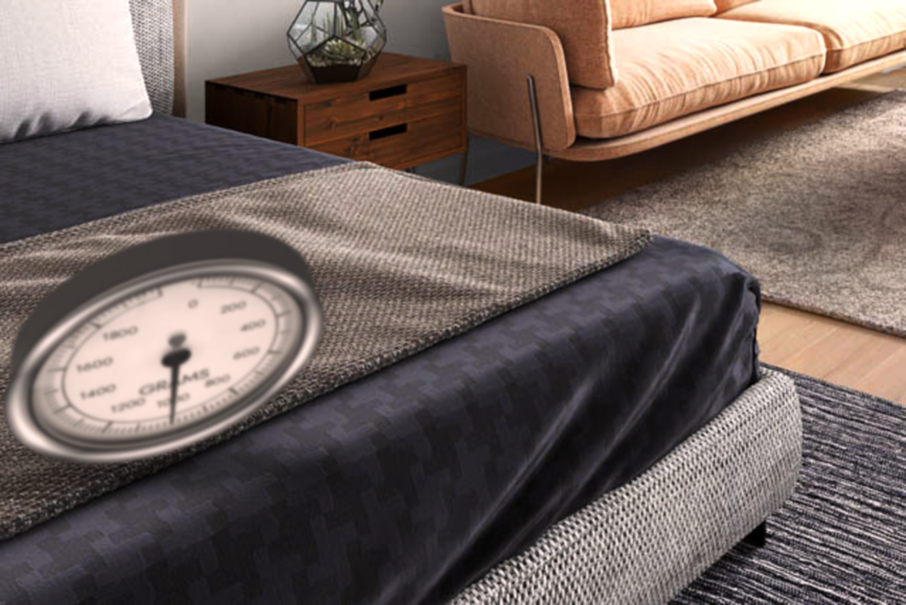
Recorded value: 1000; g
